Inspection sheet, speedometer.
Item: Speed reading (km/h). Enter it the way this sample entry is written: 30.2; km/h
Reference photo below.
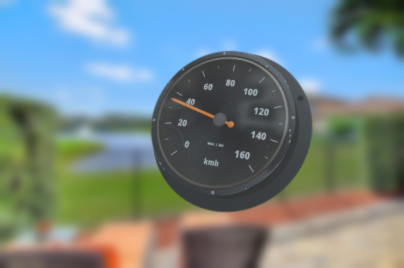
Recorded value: 35; km/h
